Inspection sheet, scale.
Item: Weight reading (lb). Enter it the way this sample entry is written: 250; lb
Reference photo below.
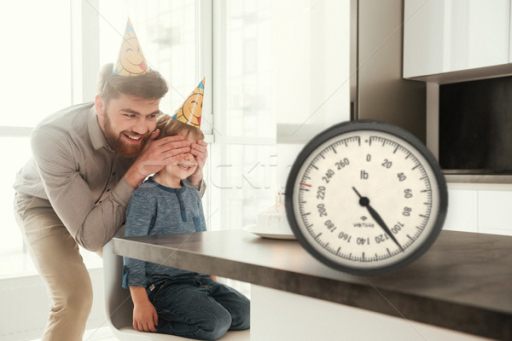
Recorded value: 110; lb
